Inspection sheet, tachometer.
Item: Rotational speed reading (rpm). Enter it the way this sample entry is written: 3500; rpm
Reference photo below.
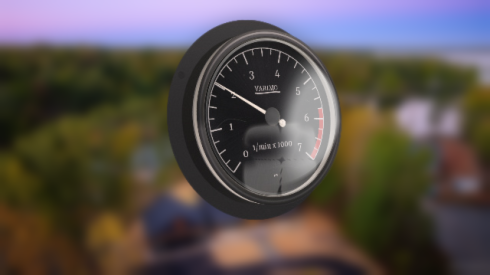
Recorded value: 2000; rpm
